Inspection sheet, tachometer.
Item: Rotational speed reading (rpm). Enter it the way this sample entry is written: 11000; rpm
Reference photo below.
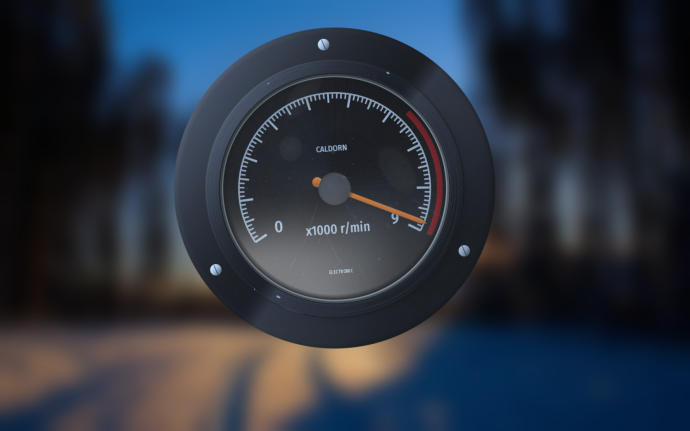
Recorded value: 8800; rpm
